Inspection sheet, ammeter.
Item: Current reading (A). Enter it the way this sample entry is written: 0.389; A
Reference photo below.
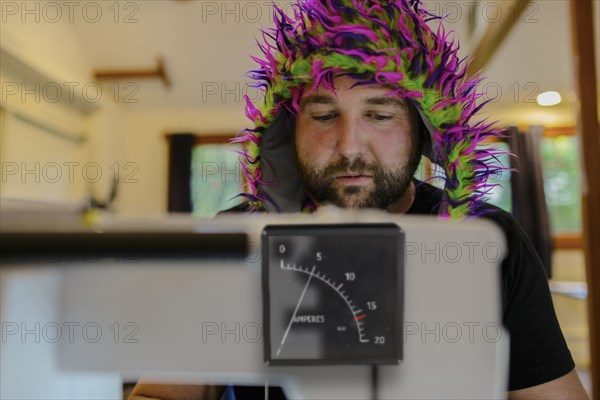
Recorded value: 5; A
